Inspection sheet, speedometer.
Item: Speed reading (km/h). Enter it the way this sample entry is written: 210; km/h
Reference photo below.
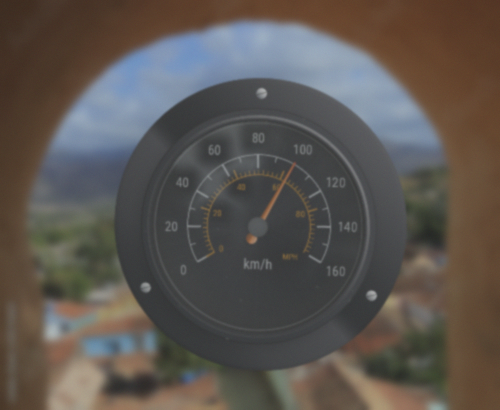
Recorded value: 100; km/h
